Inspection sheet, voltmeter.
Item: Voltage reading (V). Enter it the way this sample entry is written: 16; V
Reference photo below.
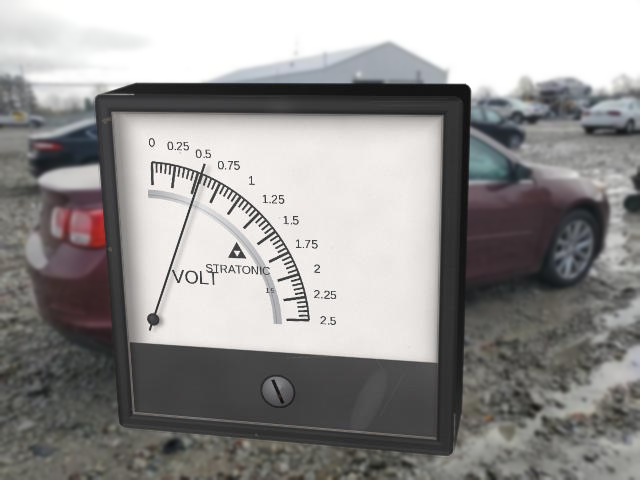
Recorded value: 0.55; V
